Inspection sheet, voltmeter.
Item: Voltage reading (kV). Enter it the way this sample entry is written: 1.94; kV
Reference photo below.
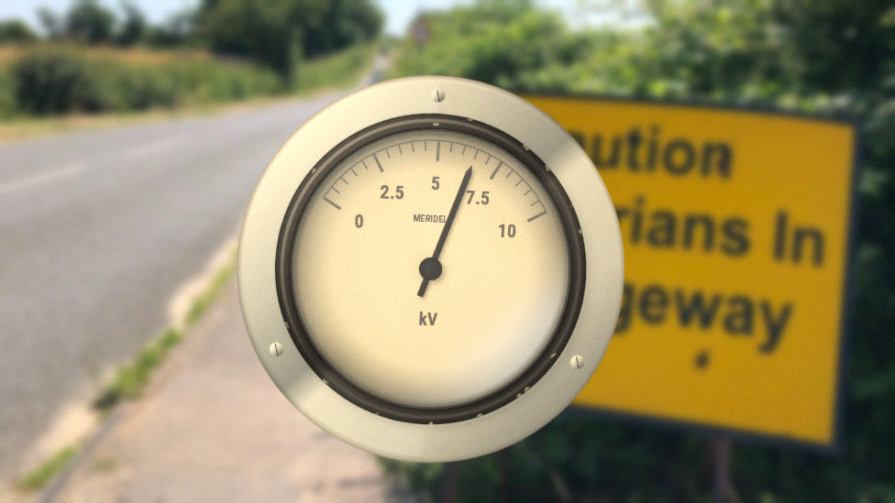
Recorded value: 6.5; kV
